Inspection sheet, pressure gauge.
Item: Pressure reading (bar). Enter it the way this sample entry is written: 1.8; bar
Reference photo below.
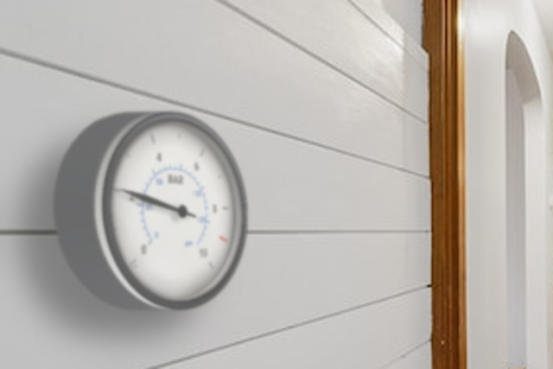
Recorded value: 2; bar
